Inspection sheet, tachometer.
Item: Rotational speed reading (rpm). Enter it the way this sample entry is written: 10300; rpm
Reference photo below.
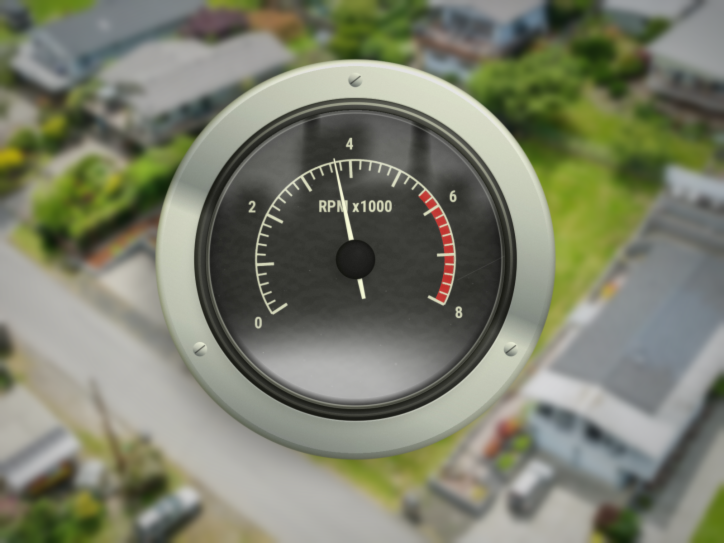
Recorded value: 3700; rpm
